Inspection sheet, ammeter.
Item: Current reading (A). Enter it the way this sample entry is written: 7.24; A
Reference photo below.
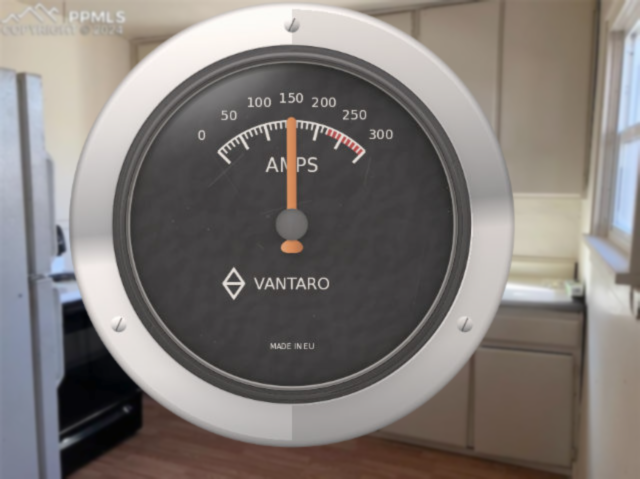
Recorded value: 150; A
